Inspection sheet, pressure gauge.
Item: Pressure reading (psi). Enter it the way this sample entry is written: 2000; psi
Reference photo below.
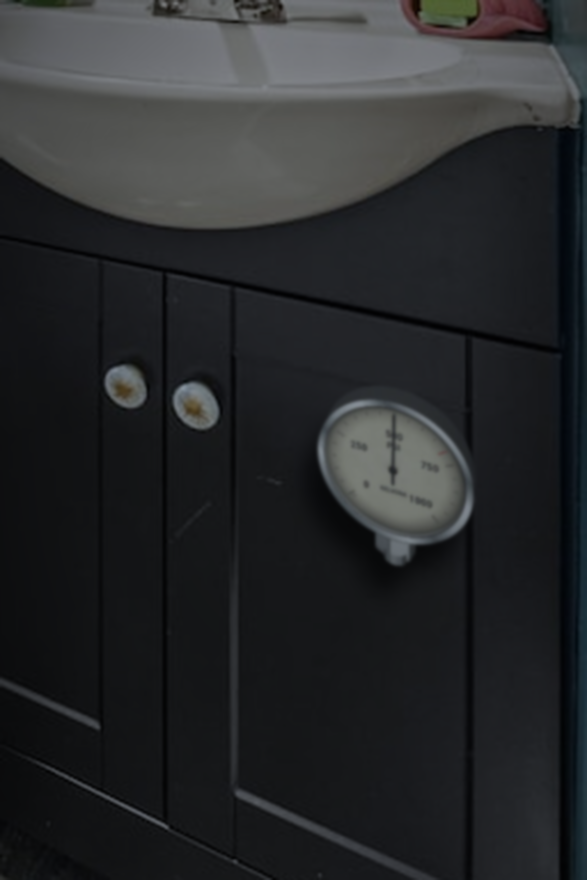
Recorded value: 500; psi
